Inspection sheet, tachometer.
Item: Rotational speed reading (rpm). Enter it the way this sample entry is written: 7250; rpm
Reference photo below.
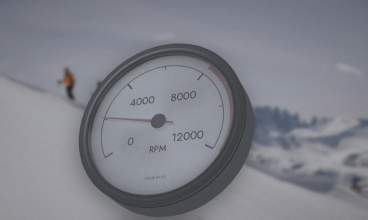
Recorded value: 2000; rpm
